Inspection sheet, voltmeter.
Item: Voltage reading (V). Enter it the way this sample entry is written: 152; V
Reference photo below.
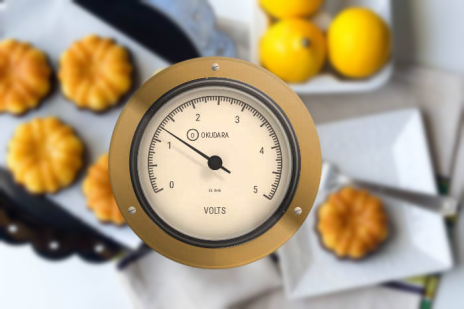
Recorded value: 1.25; V
